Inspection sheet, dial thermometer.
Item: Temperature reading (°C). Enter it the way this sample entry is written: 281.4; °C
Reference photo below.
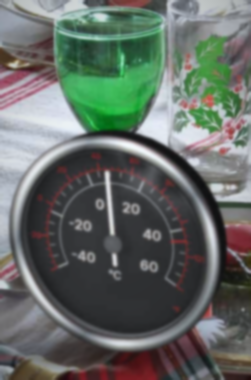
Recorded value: 8; °C
